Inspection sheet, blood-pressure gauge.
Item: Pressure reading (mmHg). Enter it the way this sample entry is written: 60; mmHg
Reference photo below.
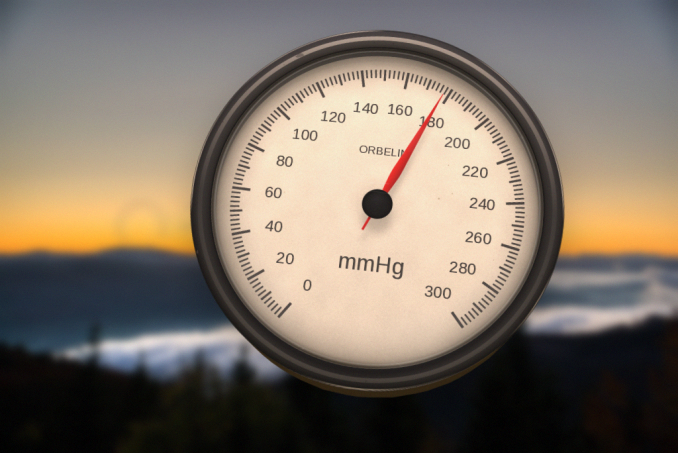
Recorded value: 178; mmHg
